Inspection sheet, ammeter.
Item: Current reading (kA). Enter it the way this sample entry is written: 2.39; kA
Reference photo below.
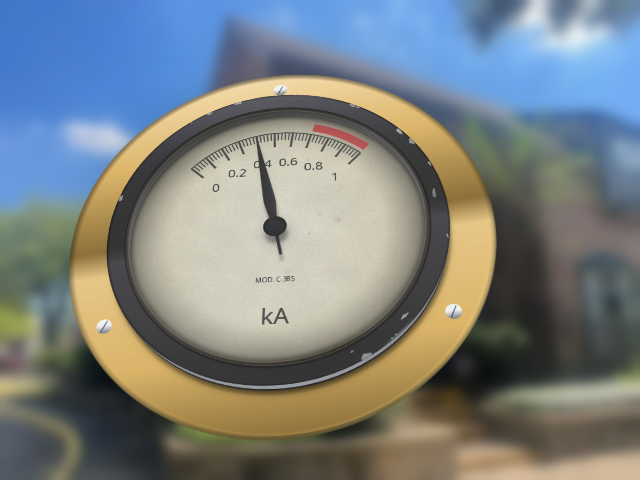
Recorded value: 0.4; kA
